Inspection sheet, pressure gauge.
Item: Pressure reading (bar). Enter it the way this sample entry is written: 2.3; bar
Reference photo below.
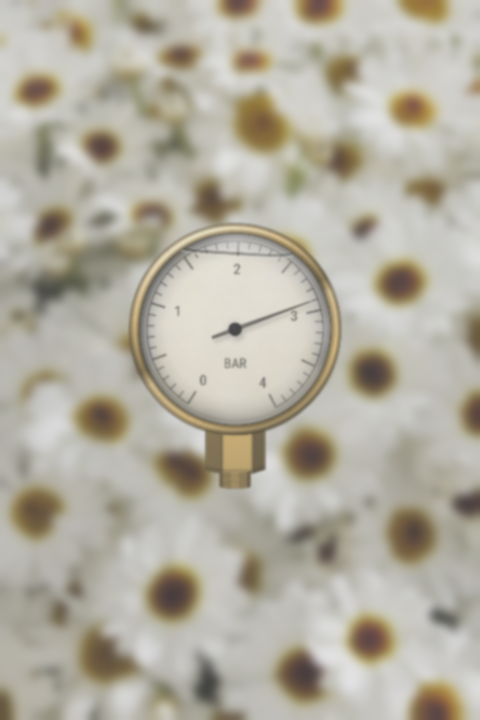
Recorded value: 2.9; bar
